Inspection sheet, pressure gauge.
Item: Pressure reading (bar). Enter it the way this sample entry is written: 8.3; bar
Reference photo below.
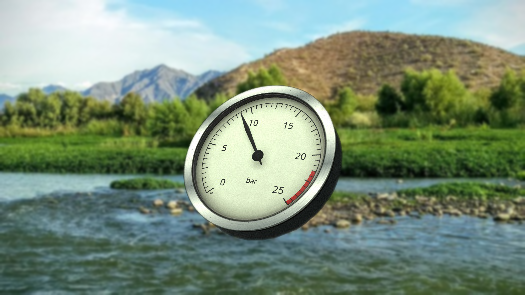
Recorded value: 9; bar
